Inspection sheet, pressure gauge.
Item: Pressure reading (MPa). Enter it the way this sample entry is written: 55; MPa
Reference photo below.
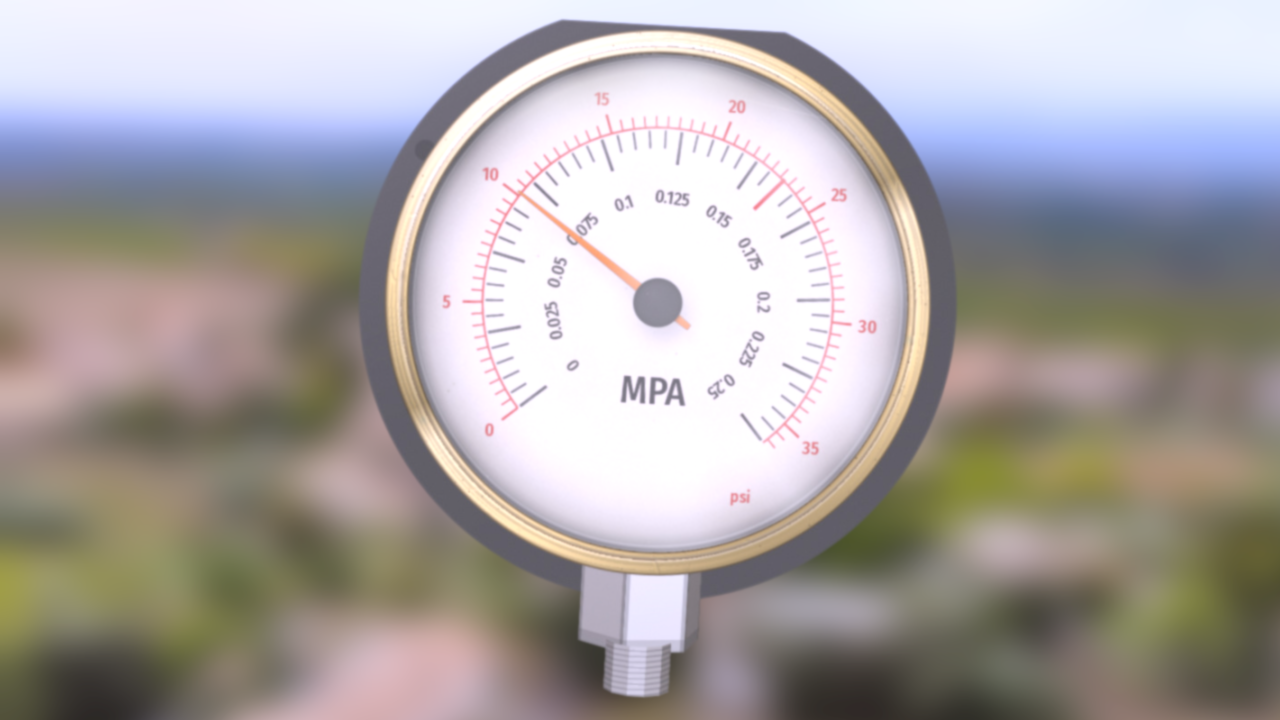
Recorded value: 0.07; MPa
